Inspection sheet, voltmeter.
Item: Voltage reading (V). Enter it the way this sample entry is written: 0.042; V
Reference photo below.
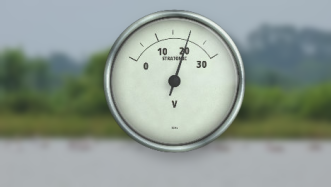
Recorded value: 20; V
